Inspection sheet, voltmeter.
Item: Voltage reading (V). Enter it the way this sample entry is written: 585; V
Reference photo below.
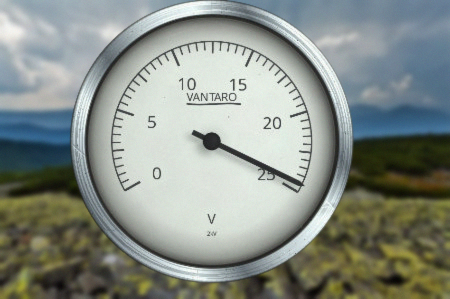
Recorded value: 24.5; V
